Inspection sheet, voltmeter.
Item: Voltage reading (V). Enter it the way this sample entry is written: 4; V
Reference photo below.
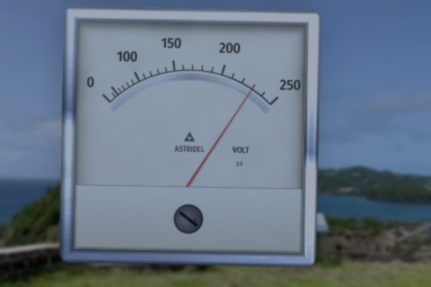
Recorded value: 230; V
